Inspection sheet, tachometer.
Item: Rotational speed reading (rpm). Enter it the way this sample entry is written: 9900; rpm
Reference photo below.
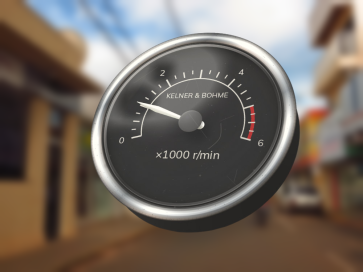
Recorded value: 1000; rpm
